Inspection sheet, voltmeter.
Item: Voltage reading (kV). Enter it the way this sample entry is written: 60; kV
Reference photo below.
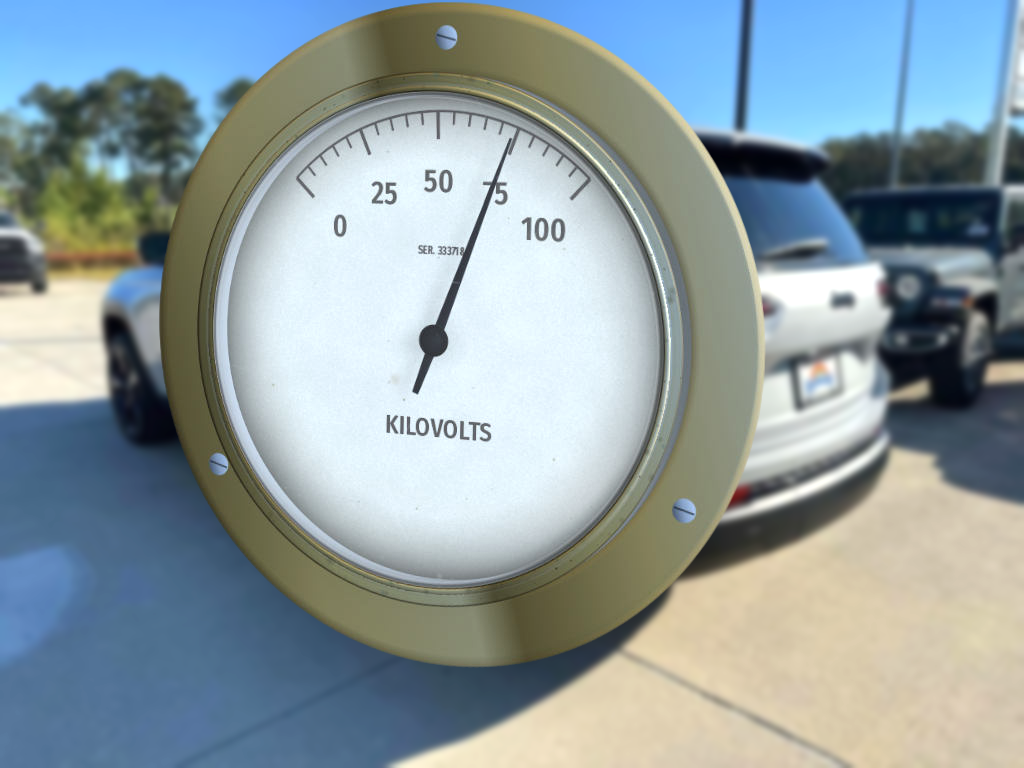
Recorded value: 75; kV
